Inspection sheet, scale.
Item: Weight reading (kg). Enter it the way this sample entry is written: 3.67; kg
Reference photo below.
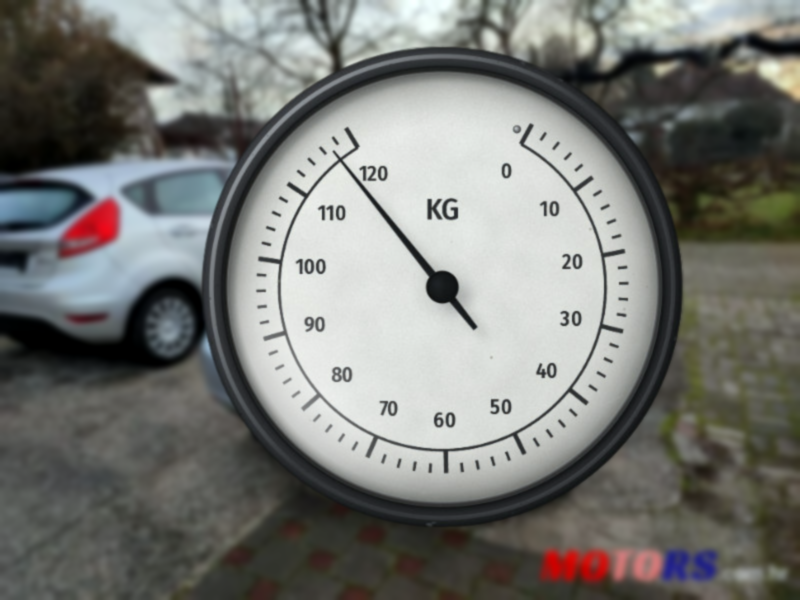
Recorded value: 117; kg
